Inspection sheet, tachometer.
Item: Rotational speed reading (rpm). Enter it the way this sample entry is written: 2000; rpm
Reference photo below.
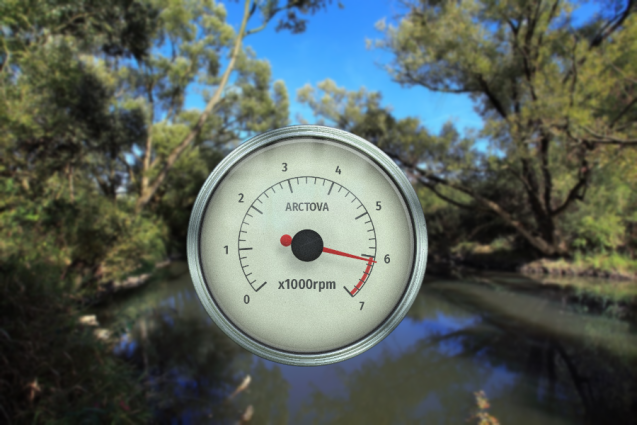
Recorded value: 6100; rpm
